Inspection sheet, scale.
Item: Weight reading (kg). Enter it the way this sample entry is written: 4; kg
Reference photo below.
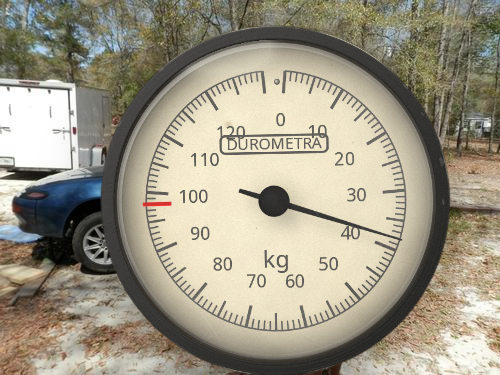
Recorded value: 38; kg
